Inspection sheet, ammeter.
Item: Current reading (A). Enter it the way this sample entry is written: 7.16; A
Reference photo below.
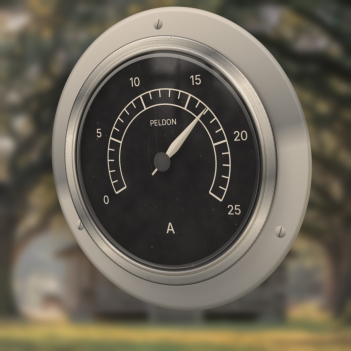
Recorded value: 17; A
